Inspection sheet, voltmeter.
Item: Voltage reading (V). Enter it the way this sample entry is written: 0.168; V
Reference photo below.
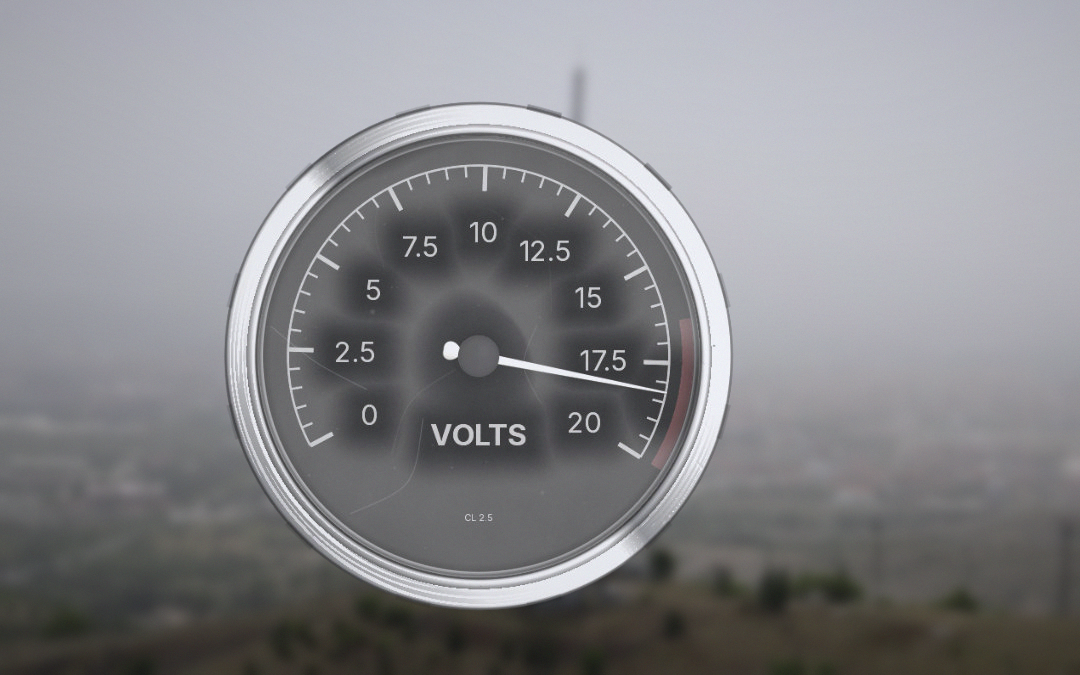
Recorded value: 18.25; V
